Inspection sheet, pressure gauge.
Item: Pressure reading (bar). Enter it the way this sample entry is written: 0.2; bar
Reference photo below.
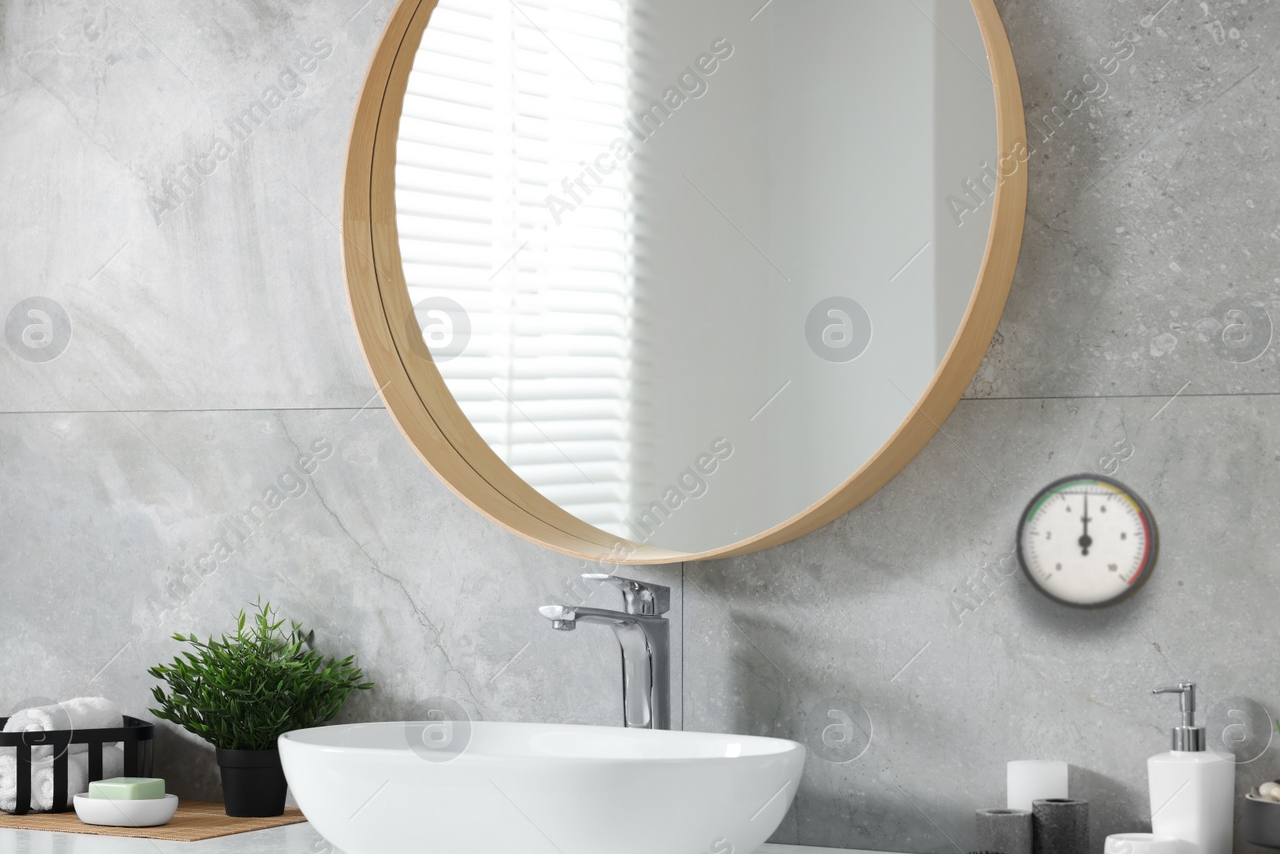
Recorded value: 5; bar
